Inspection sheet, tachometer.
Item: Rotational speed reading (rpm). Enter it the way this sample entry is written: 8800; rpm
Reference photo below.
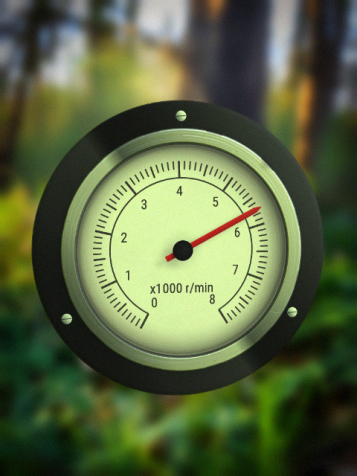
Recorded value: 5700; rpm
